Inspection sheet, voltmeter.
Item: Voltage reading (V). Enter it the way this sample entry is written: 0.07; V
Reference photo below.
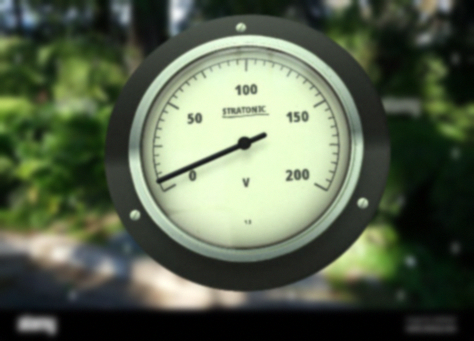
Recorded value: 5; V
